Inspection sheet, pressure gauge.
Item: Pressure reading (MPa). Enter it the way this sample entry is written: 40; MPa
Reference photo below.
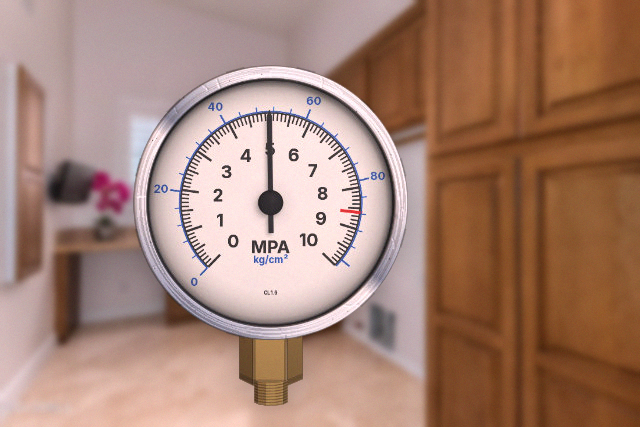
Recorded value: 5; MPa
